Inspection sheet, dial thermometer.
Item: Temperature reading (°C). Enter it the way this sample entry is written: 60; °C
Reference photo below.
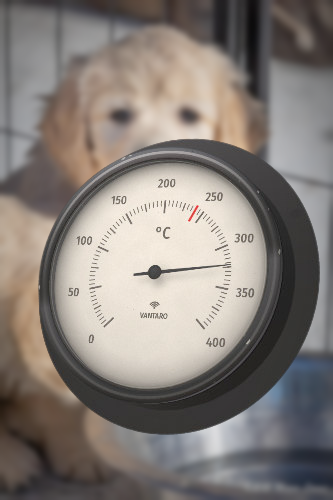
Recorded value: 325; °C
